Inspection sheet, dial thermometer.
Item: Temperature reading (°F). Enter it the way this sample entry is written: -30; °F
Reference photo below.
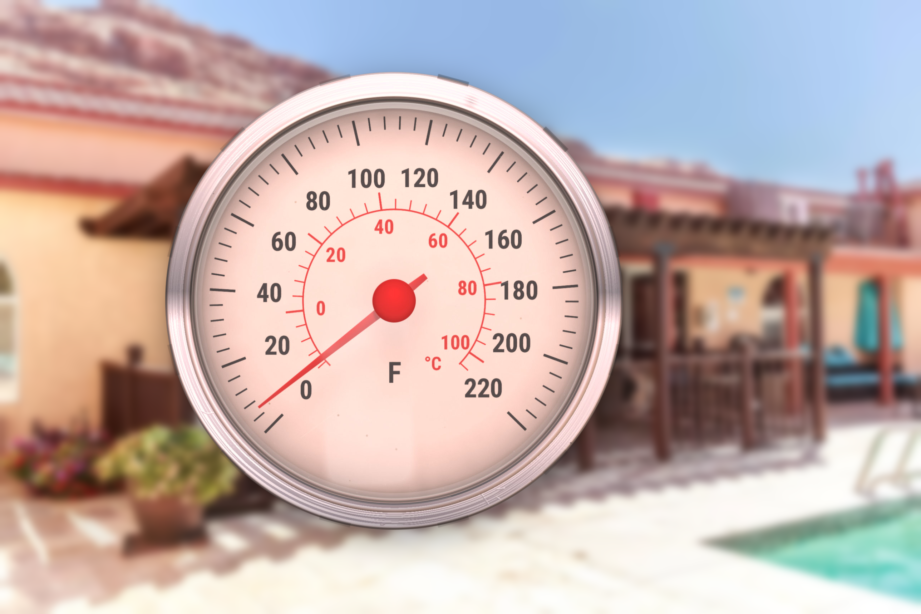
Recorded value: 6; °F
